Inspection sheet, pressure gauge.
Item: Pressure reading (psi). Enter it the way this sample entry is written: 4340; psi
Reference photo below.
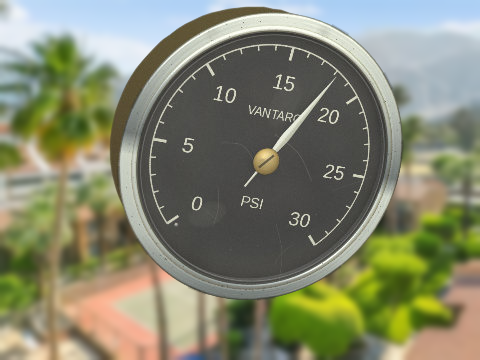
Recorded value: 18; psi
